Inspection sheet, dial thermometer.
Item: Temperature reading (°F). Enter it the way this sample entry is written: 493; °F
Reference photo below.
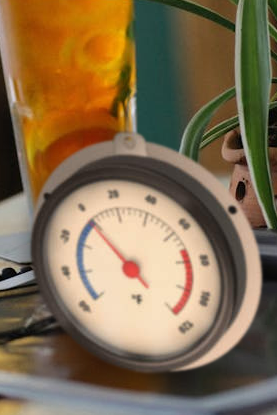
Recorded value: 0; °F
